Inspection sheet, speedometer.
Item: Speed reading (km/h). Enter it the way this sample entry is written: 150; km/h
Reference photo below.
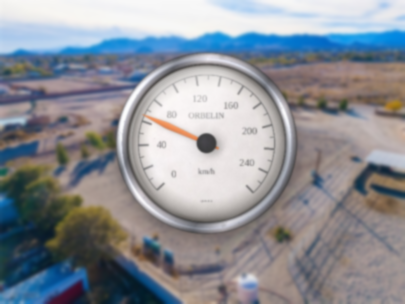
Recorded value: 65; km/h
